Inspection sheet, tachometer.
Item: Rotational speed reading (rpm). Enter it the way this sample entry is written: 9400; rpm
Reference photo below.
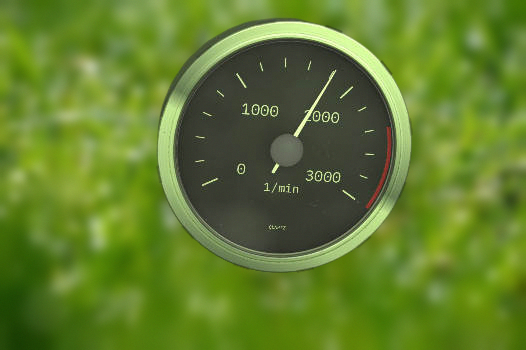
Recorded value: 1800; rpm
